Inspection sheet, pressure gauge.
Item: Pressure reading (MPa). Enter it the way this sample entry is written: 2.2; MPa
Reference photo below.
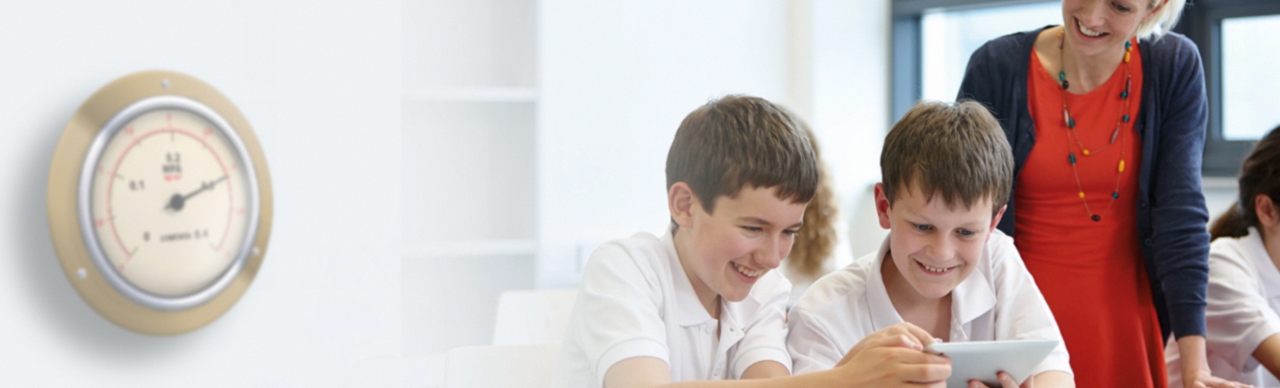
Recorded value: 0.3; MPa
